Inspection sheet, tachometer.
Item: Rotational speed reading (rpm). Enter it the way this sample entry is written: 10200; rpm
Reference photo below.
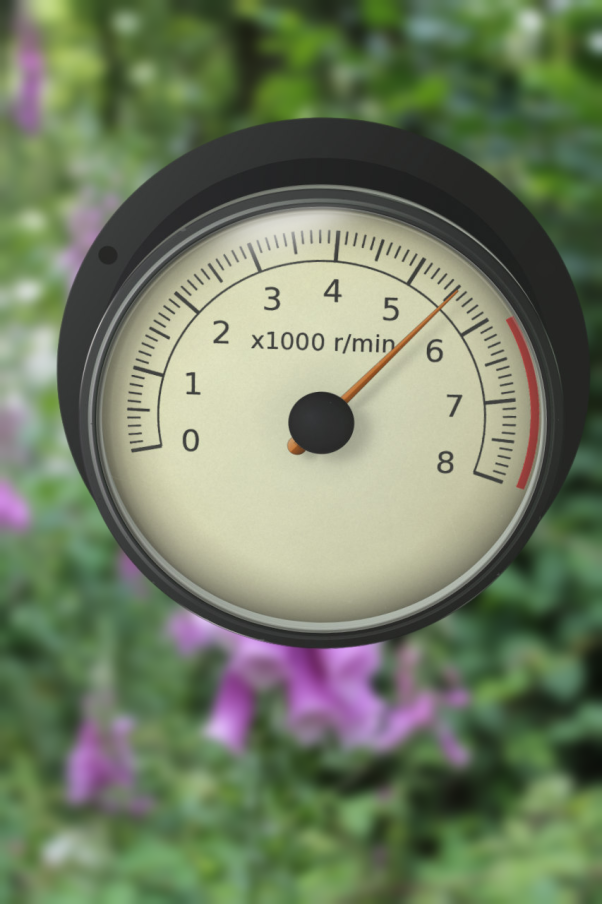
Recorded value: 5500; rpm
